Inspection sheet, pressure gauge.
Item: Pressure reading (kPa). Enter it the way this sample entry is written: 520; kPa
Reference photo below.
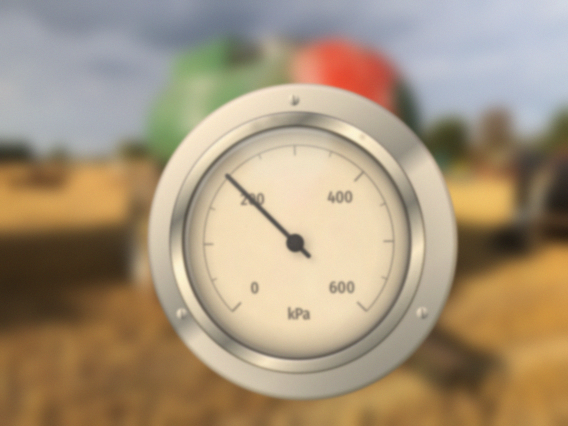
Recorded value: 200; kPa
